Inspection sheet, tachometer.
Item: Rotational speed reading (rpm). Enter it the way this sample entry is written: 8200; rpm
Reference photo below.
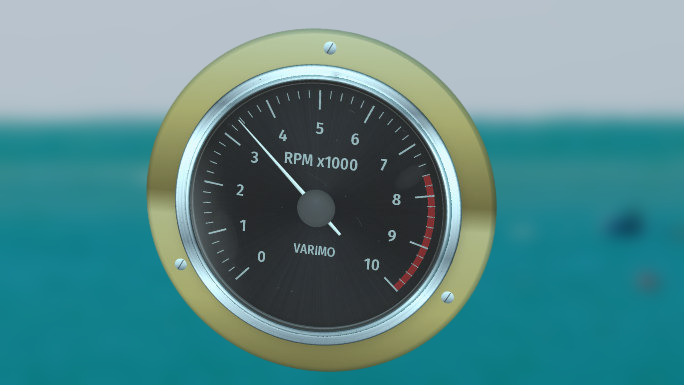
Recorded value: 3400; rpm
